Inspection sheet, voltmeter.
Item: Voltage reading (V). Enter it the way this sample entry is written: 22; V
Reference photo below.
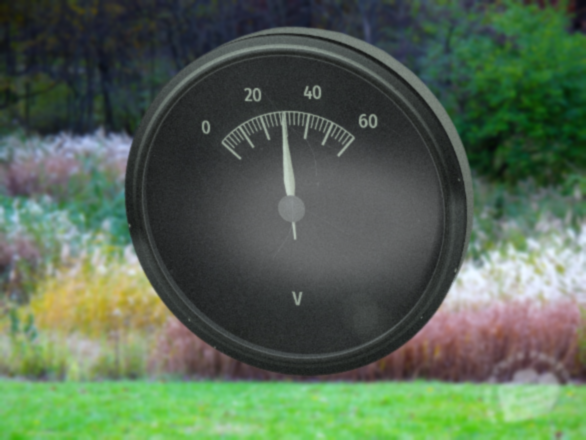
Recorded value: 30; V
